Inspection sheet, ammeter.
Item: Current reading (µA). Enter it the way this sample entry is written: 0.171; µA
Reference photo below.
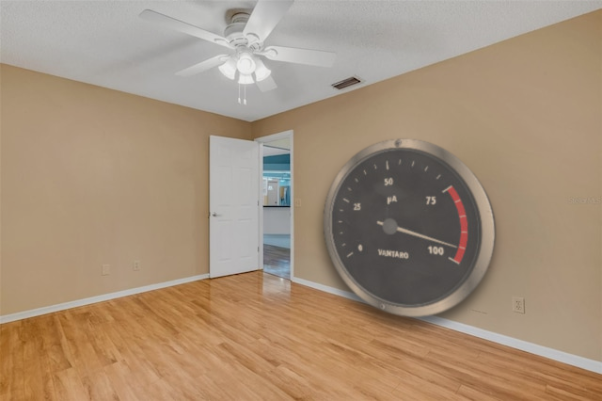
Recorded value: 95; µA
